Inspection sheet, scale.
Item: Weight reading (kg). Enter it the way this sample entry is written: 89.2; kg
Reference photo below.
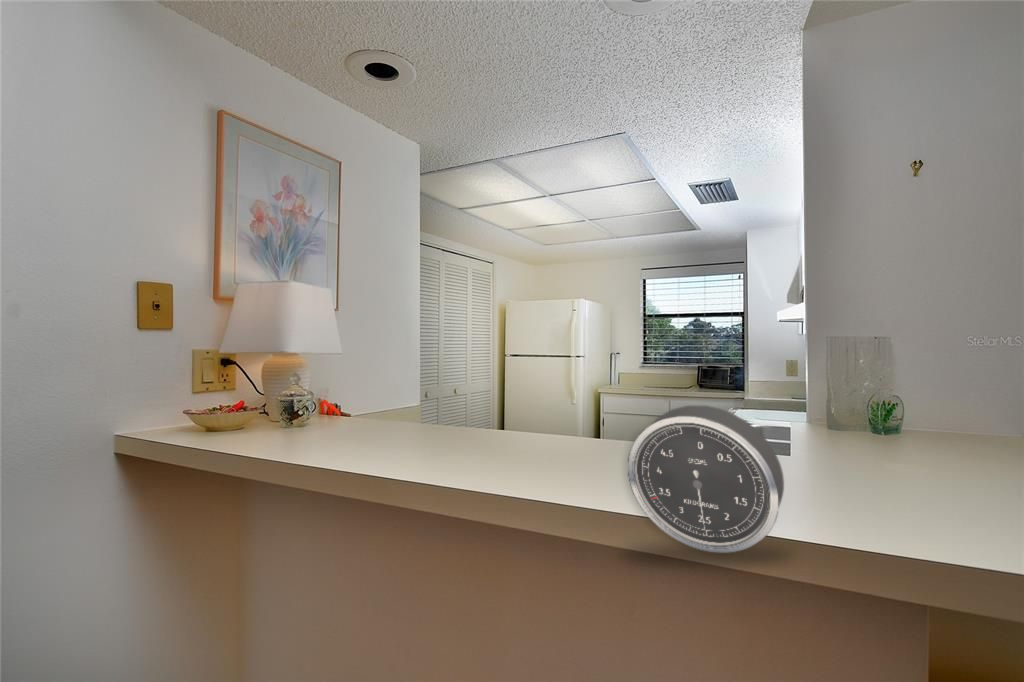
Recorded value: 2.5; kg
